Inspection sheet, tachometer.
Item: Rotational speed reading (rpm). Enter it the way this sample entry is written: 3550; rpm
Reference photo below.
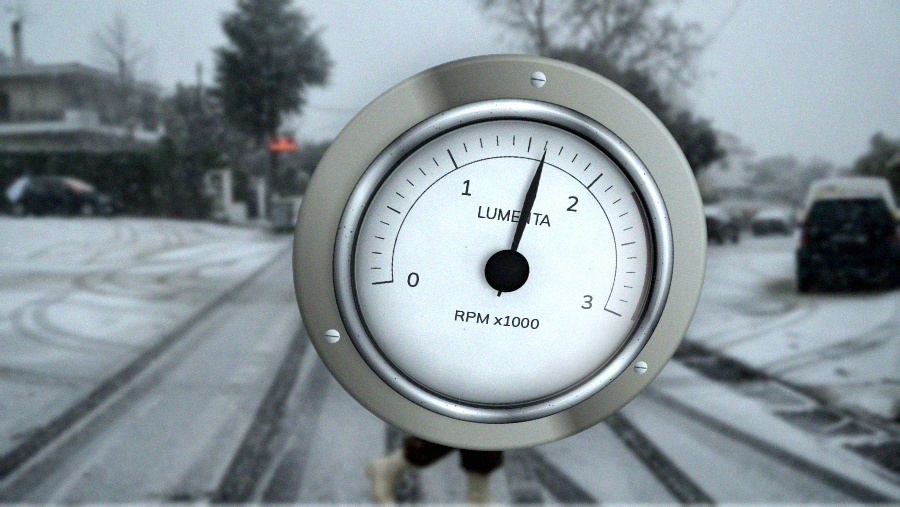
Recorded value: 1600; rpm
